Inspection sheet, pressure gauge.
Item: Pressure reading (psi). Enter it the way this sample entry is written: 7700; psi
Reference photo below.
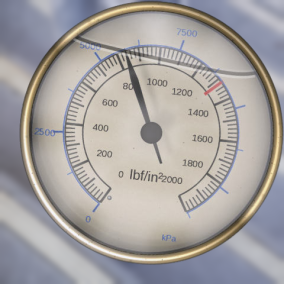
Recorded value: 840; psi
